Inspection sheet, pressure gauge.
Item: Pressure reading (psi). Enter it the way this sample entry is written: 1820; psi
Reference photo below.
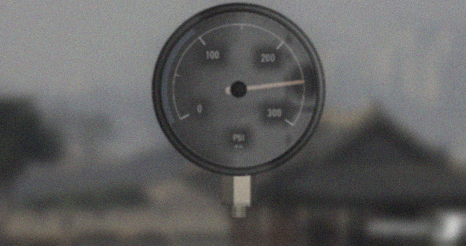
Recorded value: 250; psi
